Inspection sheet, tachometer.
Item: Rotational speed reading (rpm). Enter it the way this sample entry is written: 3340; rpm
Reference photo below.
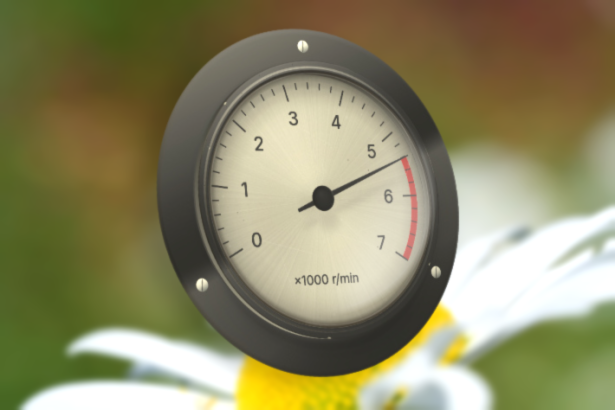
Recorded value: 5400; rpm
